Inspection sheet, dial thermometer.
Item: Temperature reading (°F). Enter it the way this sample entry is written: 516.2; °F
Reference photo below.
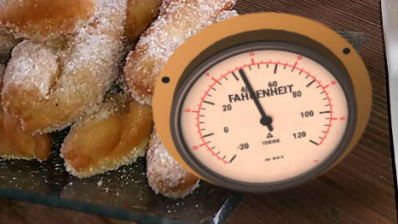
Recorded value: 44; °F
